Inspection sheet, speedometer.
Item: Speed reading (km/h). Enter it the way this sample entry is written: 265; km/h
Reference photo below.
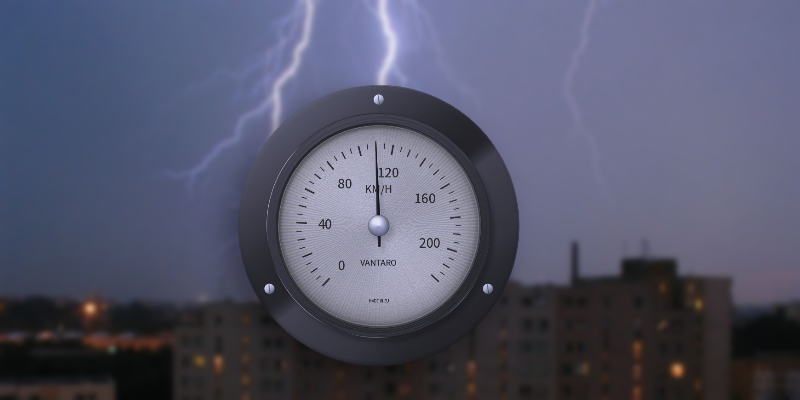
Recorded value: 110; km/h
